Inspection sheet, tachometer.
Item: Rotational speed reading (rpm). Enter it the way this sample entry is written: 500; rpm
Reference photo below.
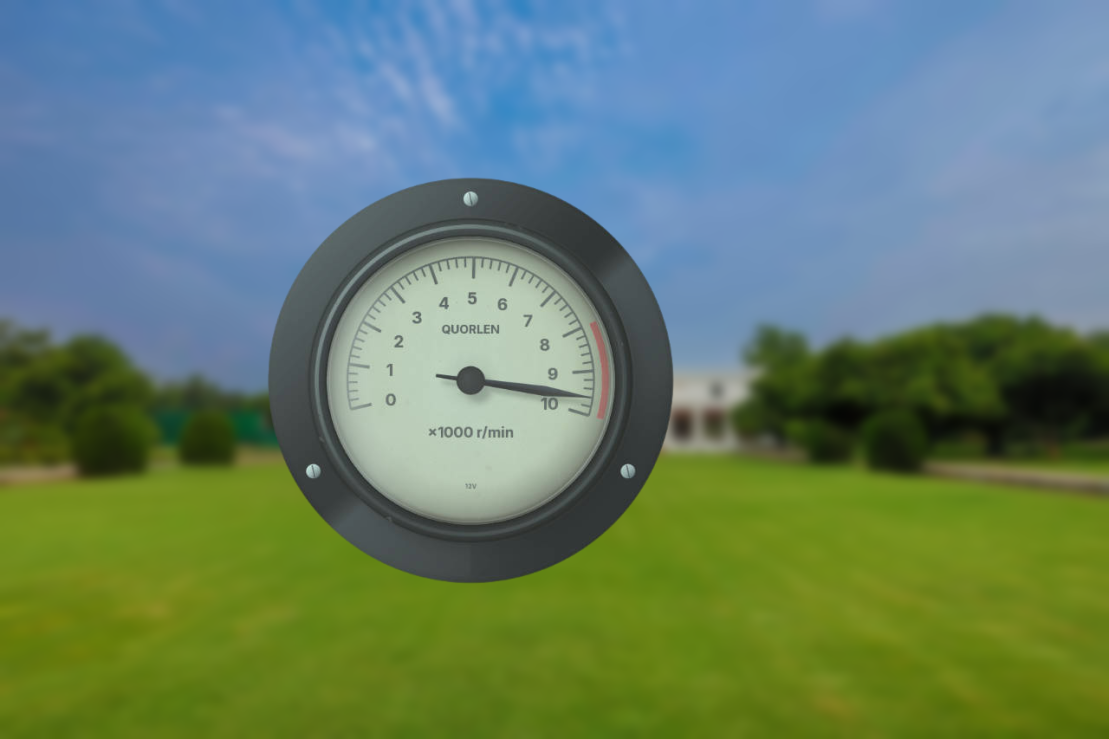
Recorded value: 9600; rpm
